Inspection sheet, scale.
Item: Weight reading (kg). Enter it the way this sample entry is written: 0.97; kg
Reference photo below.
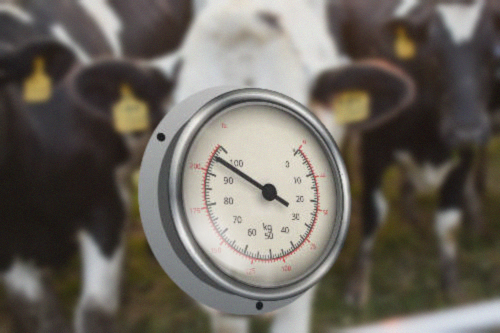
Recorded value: 95; kg
